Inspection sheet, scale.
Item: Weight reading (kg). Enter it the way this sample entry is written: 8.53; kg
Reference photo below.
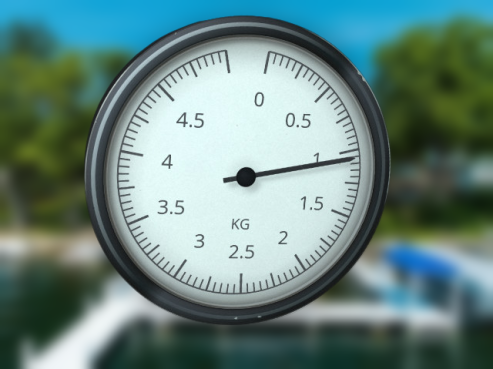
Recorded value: 1.05; kg
